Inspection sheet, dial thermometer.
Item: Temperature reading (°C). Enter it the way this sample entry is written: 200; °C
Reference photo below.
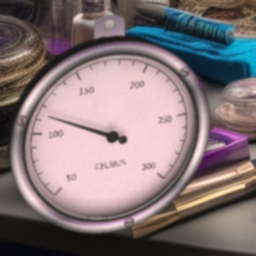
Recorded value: 115; °C
